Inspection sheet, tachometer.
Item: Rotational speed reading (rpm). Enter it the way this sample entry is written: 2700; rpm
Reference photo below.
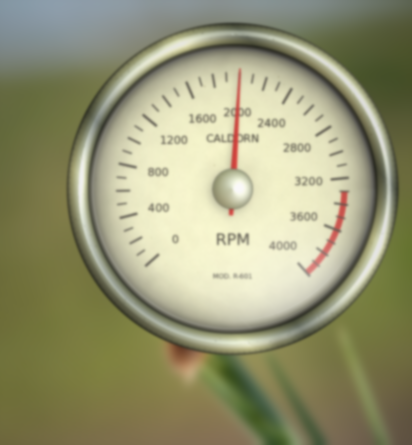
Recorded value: 2000; rpm
